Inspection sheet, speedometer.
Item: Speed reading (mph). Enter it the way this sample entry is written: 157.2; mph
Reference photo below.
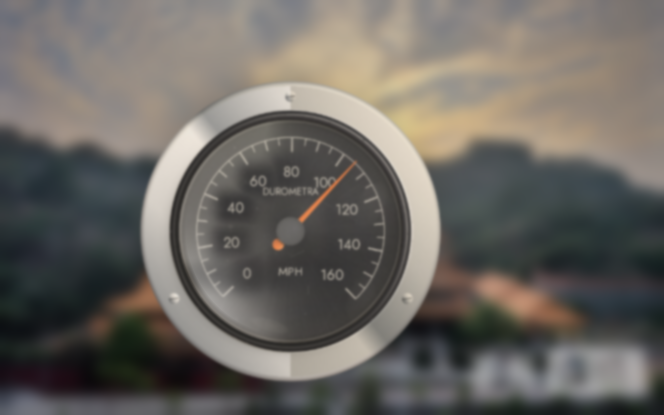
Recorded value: 105; mph
